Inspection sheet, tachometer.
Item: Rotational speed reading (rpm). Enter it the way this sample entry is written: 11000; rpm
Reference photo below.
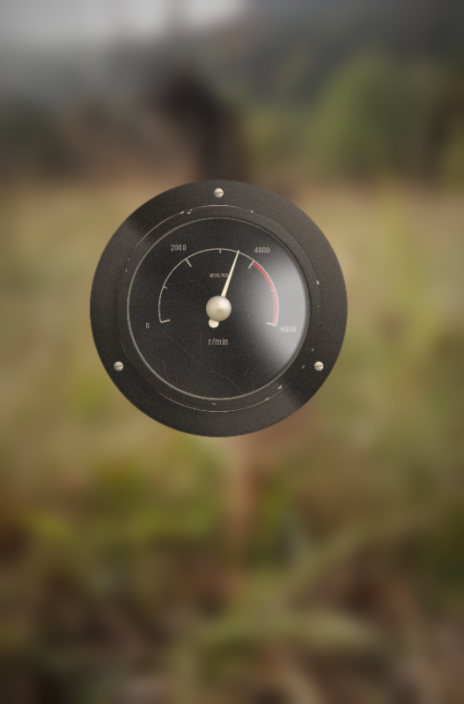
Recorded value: 3500; rpm
